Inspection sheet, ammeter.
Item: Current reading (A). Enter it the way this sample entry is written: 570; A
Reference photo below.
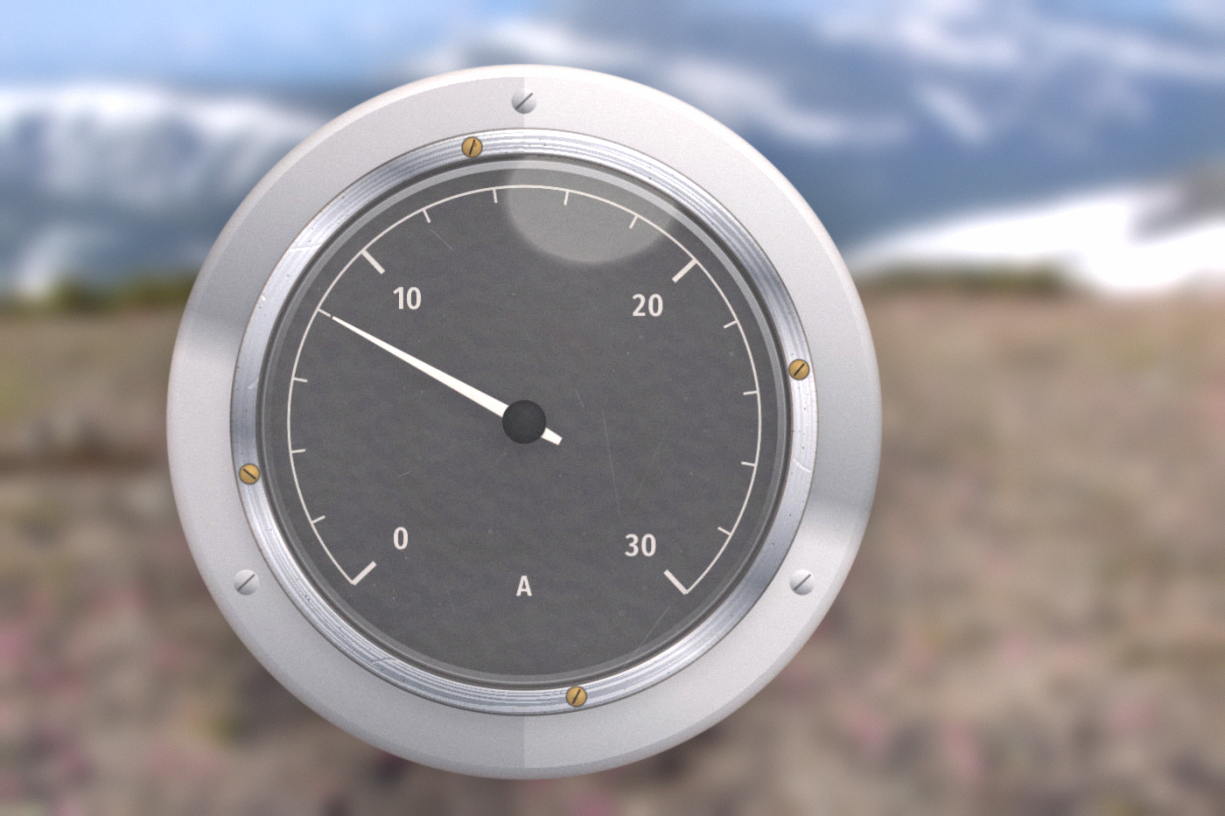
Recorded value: 8; A
